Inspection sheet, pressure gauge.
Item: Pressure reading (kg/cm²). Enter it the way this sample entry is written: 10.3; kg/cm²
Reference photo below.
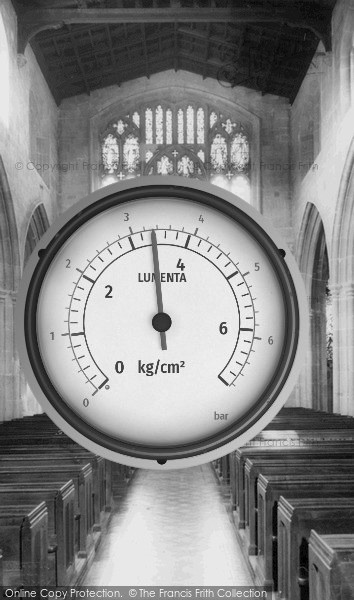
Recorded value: 3.4; kg/cm²
